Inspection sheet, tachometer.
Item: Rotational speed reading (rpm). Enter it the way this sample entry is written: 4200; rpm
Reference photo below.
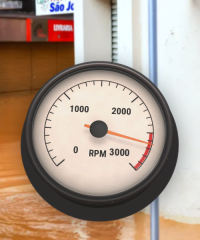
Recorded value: 2650; rpm
